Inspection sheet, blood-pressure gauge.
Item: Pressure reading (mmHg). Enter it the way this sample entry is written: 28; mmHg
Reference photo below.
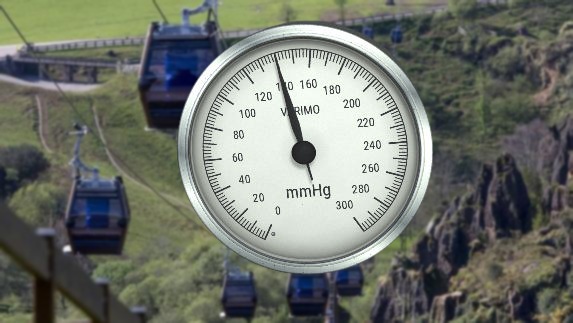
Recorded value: 140; mmHg
